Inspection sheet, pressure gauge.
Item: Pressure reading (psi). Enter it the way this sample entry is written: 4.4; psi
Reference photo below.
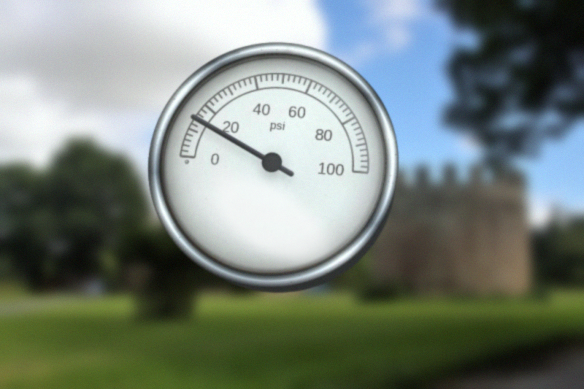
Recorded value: 14; psi
